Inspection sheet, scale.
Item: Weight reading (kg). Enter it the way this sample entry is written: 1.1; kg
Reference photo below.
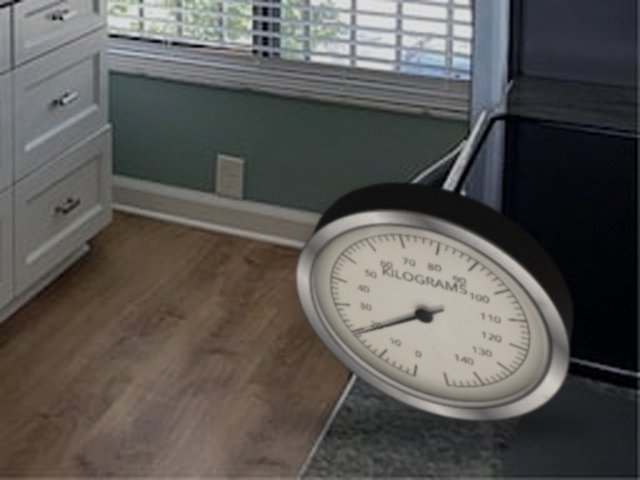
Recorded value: 20; kg
